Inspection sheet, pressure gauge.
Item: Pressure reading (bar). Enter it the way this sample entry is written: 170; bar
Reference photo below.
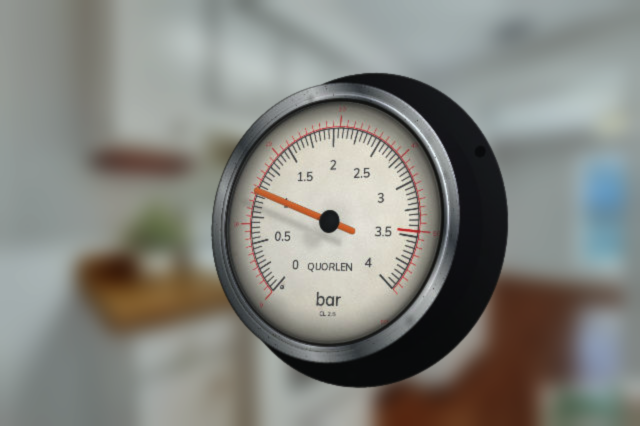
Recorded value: 1; bar
